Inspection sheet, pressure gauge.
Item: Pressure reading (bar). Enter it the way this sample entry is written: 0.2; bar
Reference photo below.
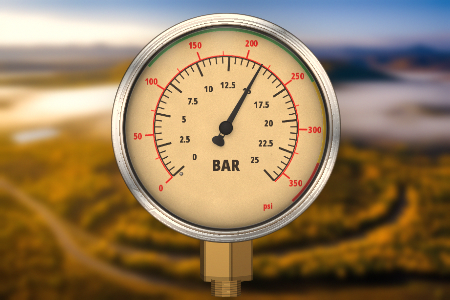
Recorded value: 15; bar
